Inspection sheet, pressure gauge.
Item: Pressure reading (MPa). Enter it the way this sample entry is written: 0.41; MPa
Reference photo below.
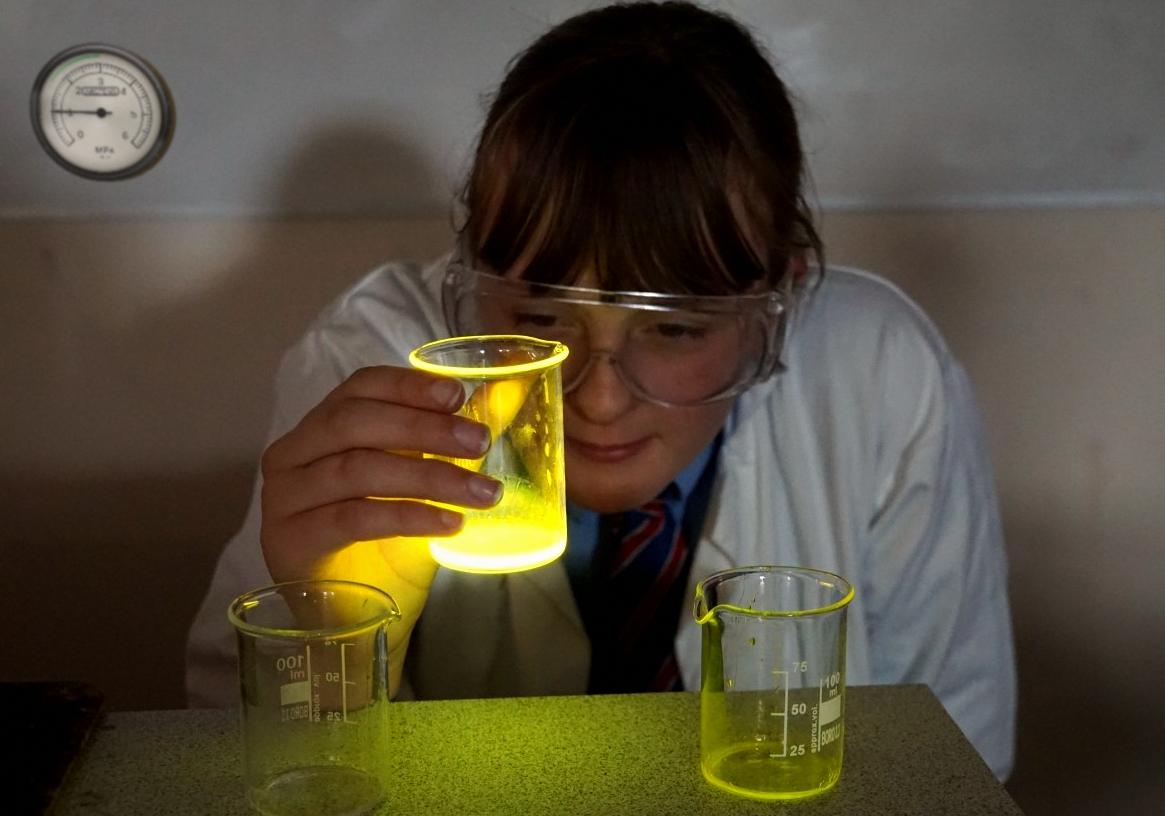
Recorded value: 1; MPa
